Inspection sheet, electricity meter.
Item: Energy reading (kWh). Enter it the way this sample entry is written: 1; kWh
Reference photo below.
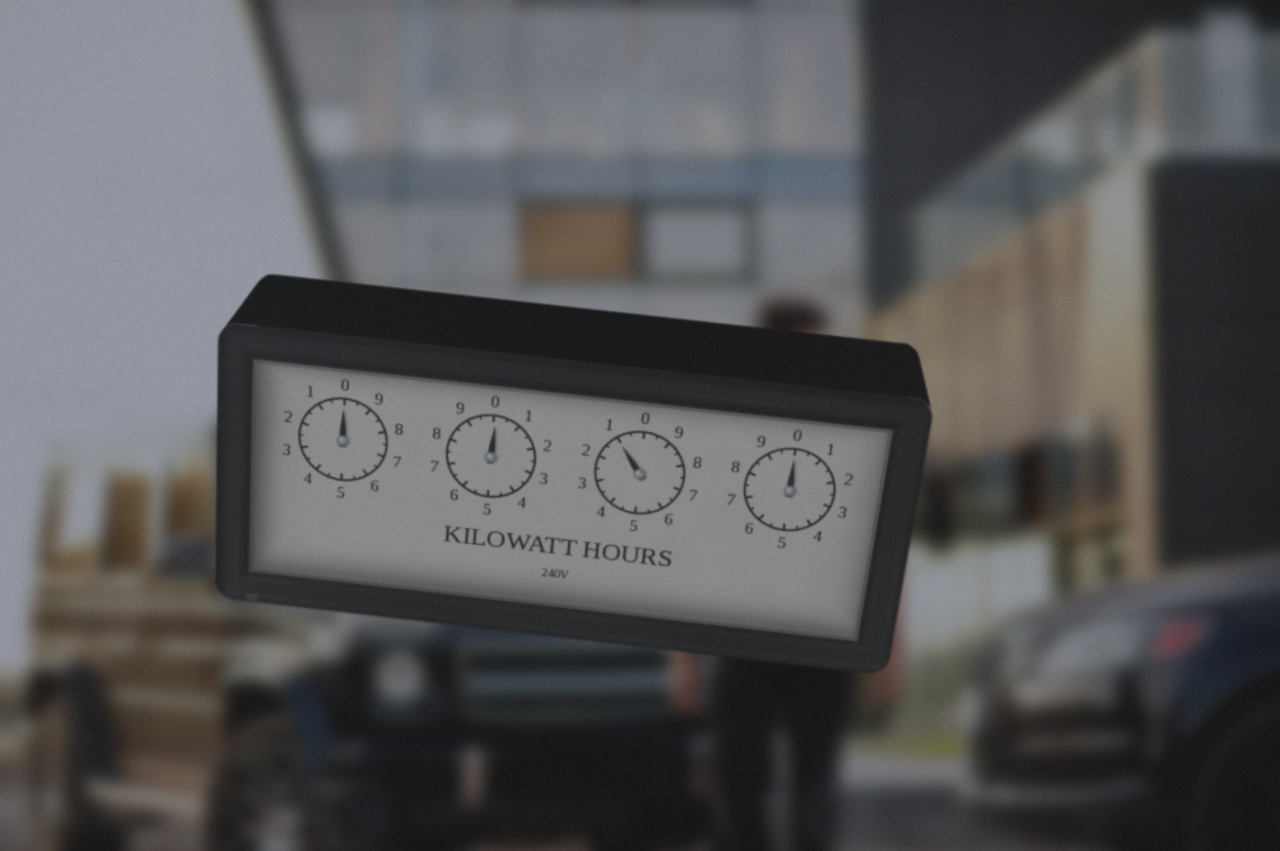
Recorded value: 10; kWh
